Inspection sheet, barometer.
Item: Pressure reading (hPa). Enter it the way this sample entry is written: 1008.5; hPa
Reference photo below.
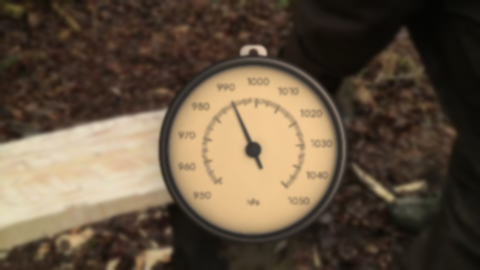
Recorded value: 990; hPa
